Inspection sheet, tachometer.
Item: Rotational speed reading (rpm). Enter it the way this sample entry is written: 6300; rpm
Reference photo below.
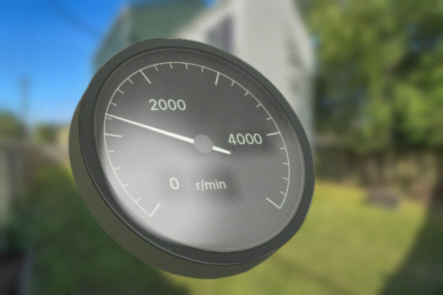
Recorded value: 1200; rpm
